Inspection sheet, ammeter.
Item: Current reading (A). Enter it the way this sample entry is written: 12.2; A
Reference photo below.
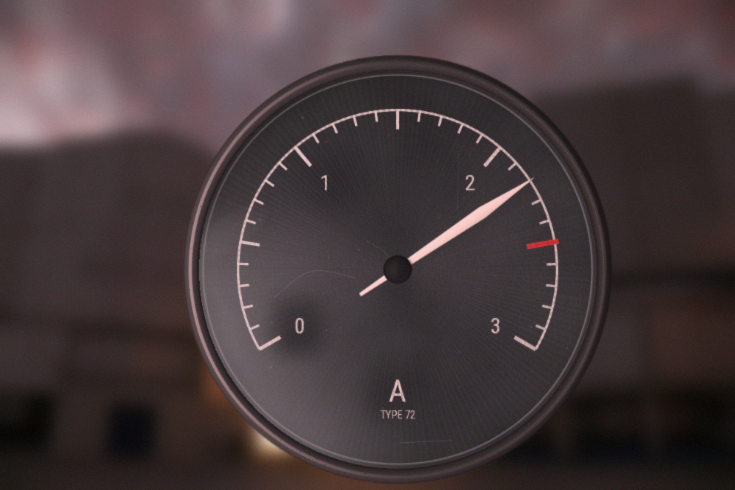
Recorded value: 2.2; A
